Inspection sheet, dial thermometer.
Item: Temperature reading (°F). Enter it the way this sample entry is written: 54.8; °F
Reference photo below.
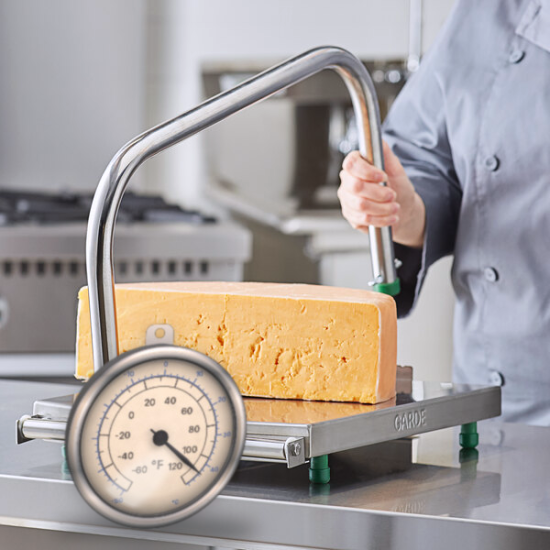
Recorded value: 110; °F
